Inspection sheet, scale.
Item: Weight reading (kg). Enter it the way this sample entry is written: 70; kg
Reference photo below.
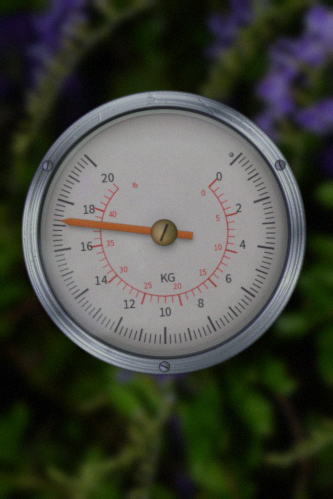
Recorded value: 17.2; kg
